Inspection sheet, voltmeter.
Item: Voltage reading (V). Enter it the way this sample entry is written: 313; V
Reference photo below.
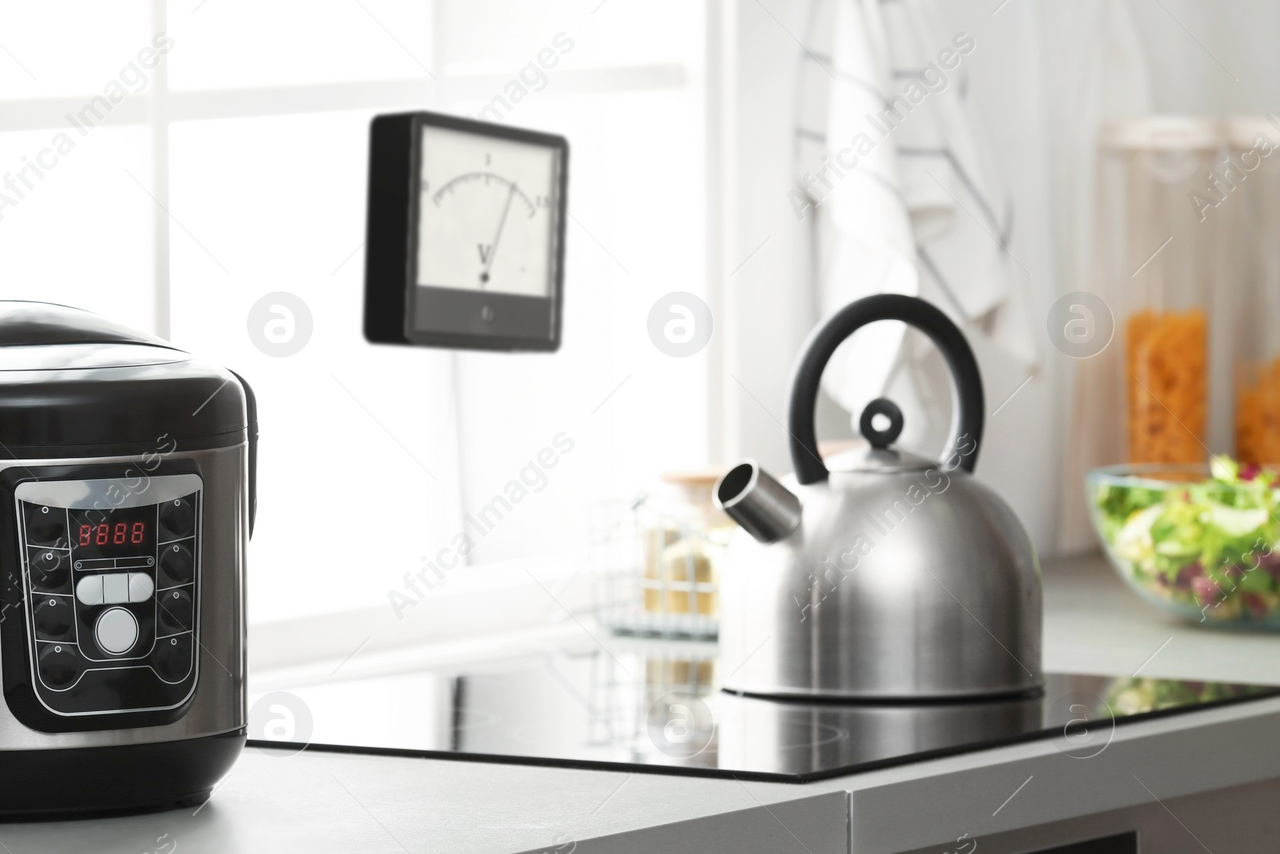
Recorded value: 1.25; V
